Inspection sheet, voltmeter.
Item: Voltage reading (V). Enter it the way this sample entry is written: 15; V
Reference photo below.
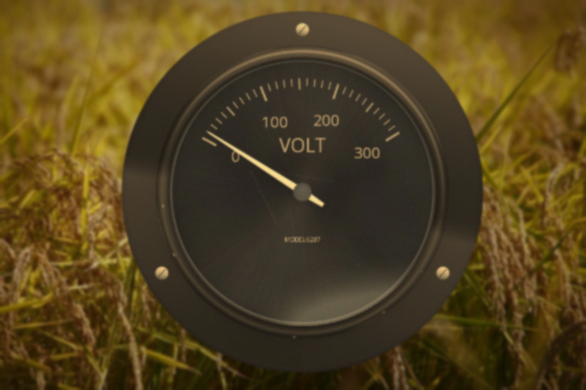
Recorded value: 10; V
